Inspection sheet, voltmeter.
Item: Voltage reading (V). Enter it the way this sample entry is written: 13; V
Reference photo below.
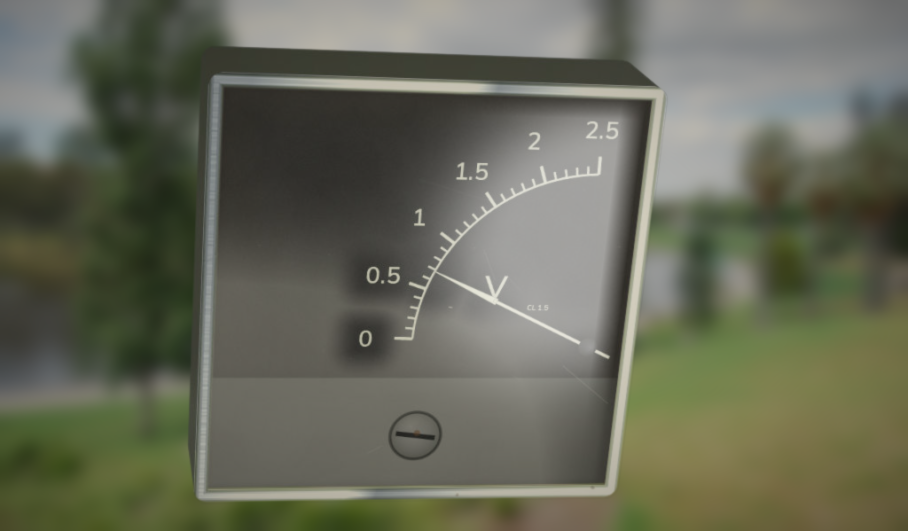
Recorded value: 0.7; V
